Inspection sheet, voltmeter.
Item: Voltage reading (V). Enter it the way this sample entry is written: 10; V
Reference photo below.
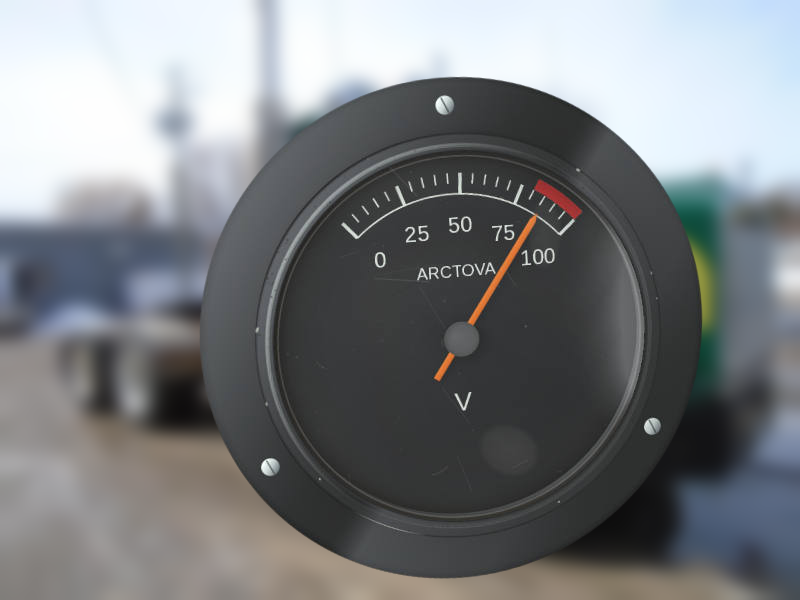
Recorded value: 85; V
